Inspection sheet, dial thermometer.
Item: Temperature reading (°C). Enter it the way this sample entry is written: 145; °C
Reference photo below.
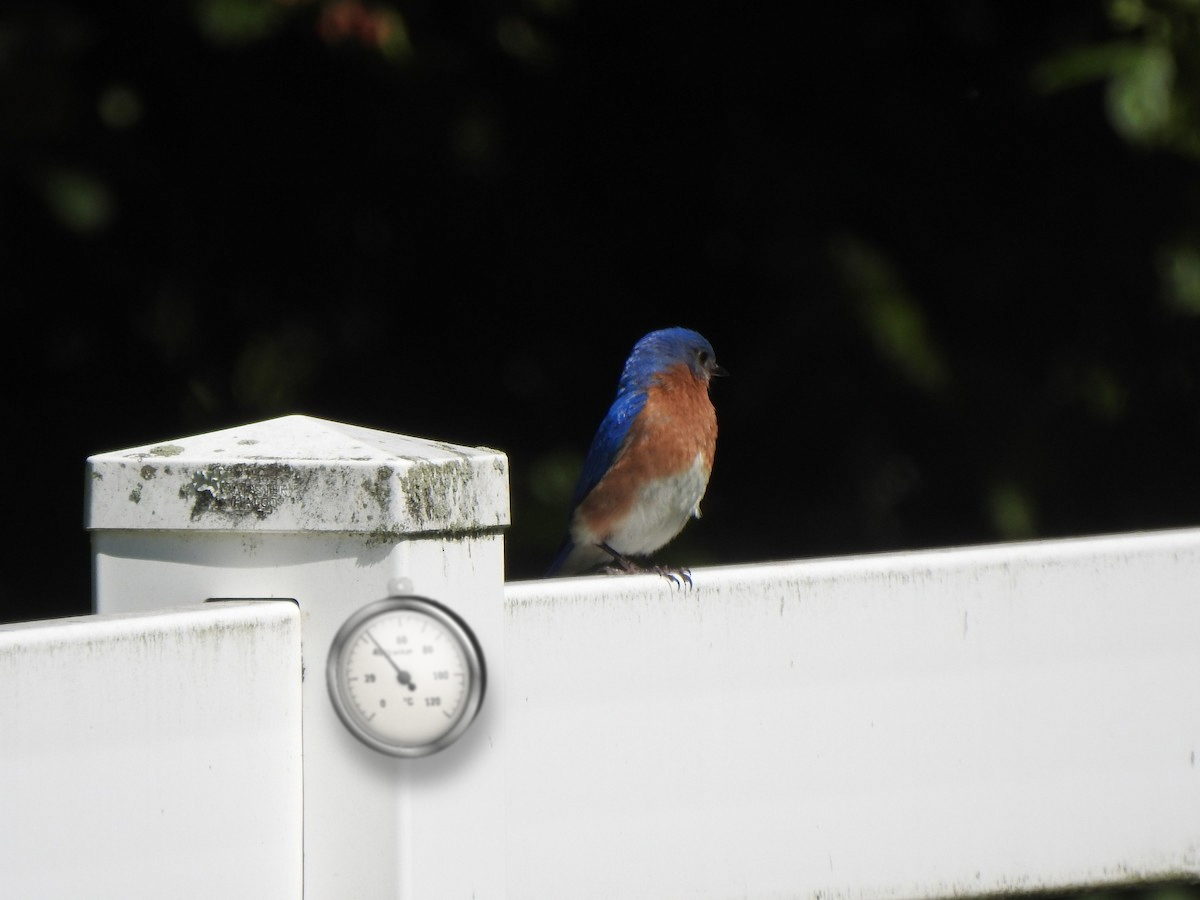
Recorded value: 44; °C
